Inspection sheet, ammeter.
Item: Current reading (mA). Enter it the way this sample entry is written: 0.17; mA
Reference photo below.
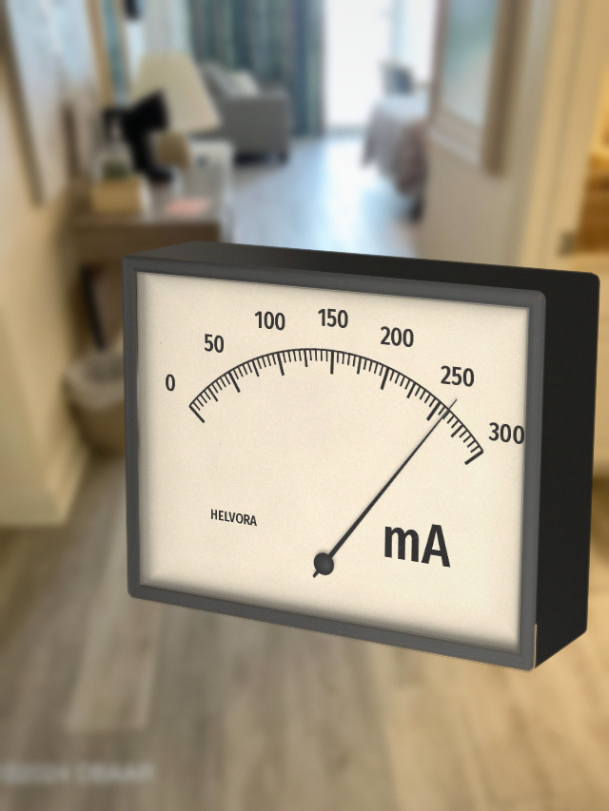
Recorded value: 260; mA
